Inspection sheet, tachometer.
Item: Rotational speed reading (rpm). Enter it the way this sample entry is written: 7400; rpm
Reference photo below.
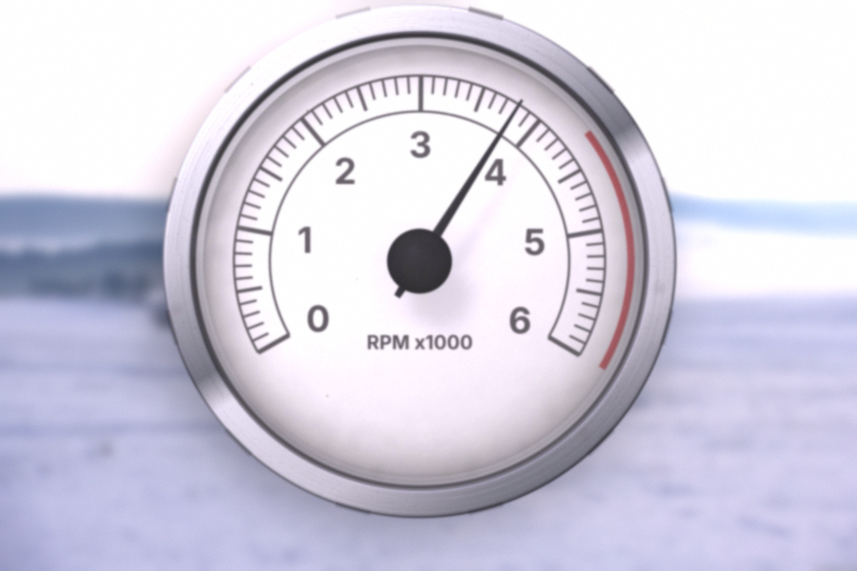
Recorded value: 3800; rpm
